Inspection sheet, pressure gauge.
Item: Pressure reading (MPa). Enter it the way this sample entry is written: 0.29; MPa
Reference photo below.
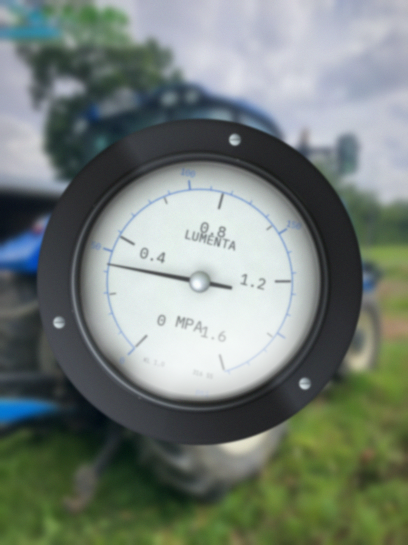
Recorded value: 0.3; MPa
